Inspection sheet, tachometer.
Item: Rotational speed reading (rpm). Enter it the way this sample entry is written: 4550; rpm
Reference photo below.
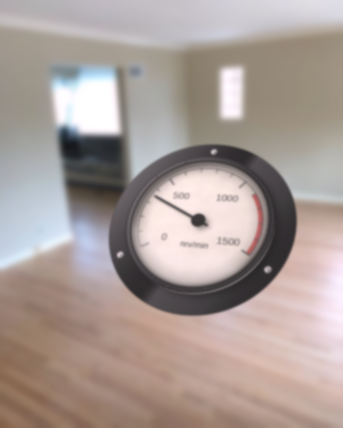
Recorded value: 350; rpm
